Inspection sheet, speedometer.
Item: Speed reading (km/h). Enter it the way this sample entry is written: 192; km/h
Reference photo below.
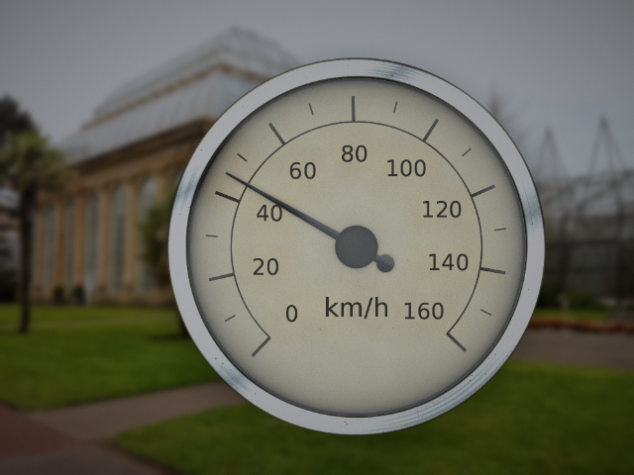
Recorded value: 45; km/h
